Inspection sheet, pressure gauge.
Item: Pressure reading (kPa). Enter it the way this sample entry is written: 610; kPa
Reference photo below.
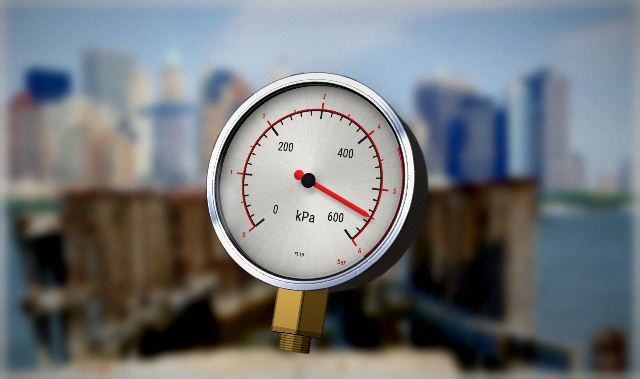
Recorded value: 550; kPa
